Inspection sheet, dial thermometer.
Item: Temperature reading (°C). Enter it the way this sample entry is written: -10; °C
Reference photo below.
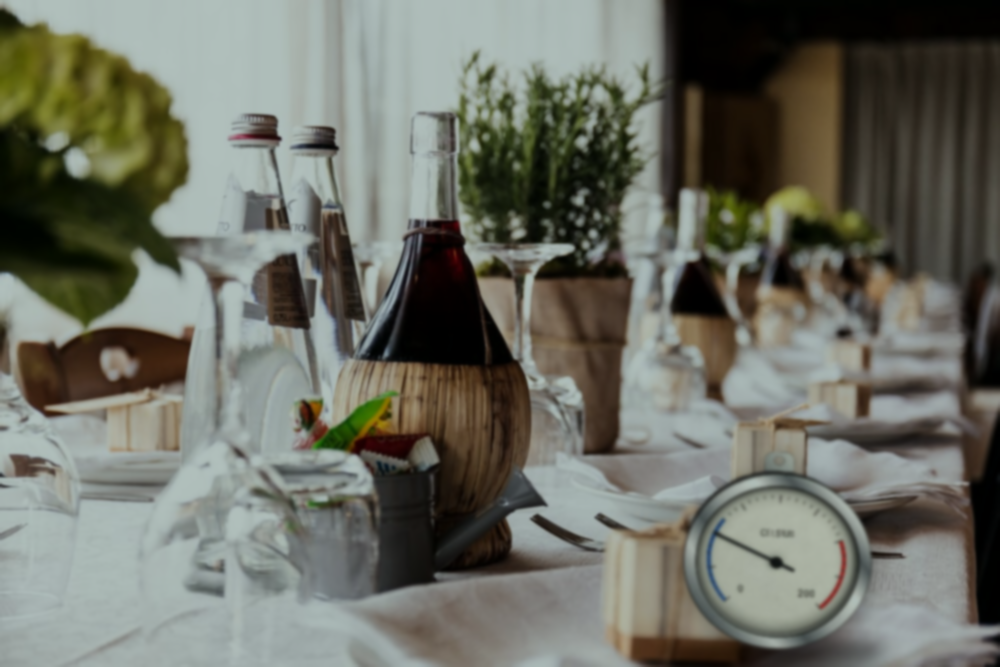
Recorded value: 50; °C
